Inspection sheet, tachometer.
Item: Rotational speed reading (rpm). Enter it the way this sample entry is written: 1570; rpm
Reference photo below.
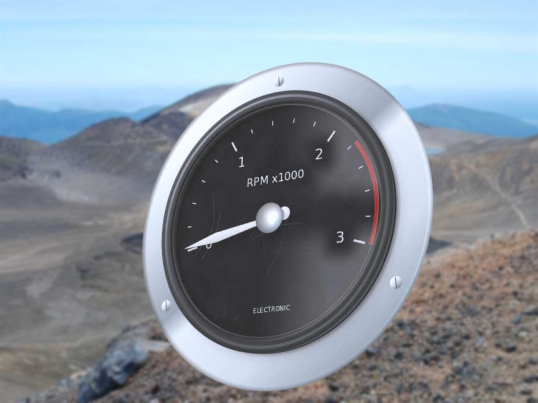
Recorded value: 0; rpm
